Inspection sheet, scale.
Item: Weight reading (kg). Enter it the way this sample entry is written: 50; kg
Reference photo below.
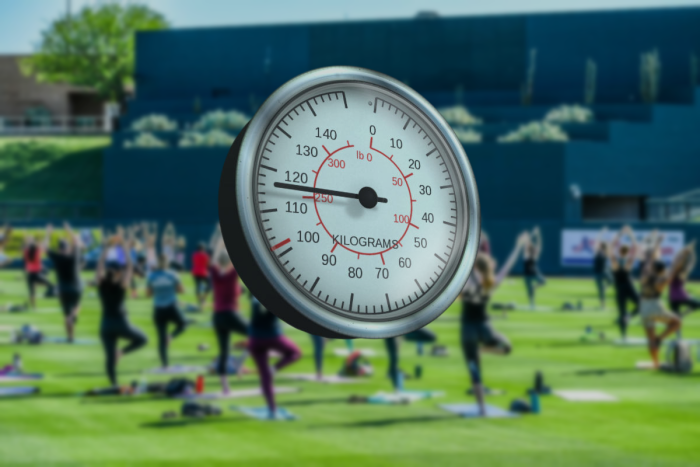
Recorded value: 116; kg
